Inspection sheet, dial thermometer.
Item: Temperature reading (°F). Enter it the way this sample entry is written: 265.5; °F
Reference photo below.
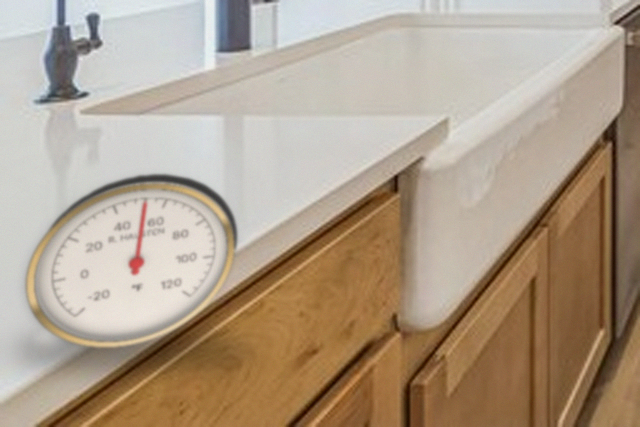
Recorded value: 52; °F
